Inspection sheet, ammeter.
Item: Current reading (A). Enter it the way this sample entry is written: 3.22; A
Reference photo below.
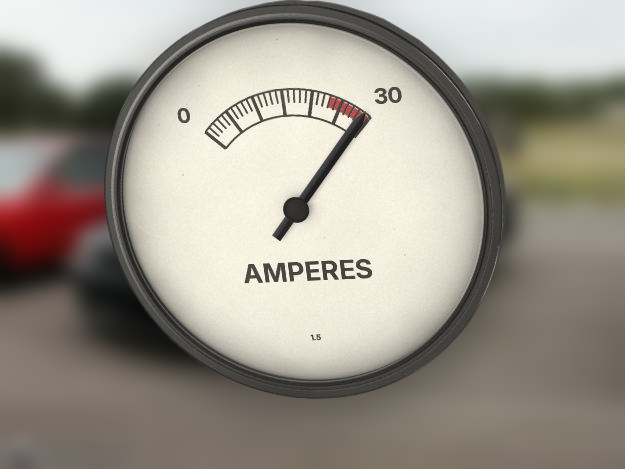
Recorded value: 29; A
